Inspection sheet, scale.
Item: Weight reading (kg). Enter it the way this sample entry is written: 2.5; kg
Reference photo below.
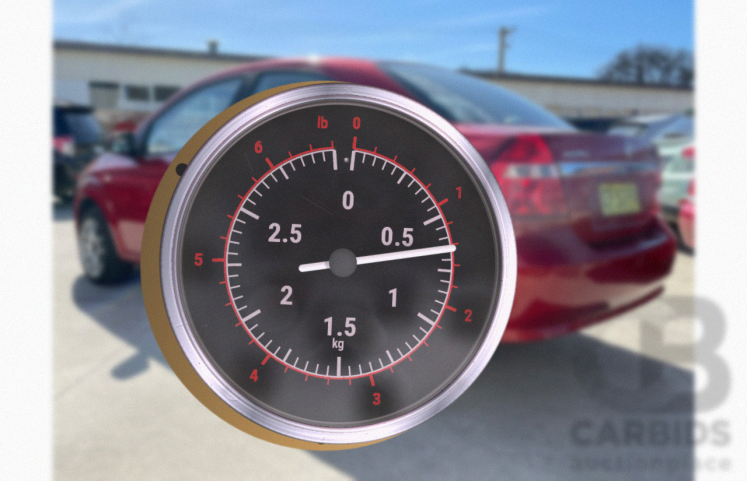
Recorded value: 0.65; kg
